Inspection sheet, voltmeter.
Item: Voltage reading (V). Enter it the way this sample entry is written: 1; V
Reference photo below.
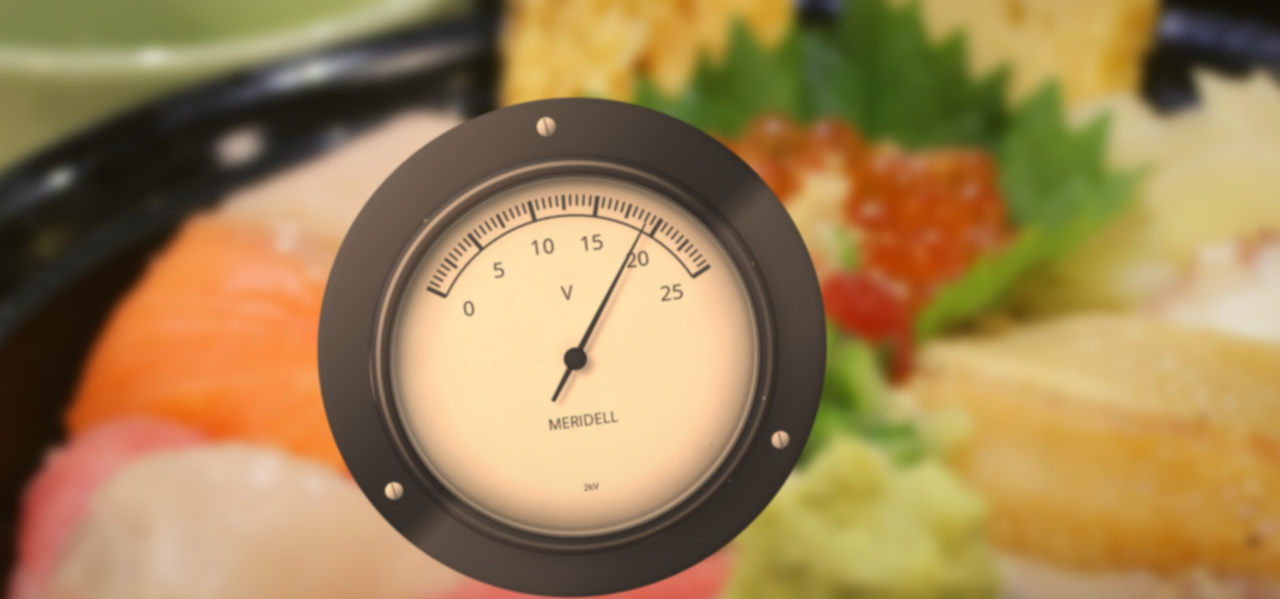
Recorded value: 19; V
